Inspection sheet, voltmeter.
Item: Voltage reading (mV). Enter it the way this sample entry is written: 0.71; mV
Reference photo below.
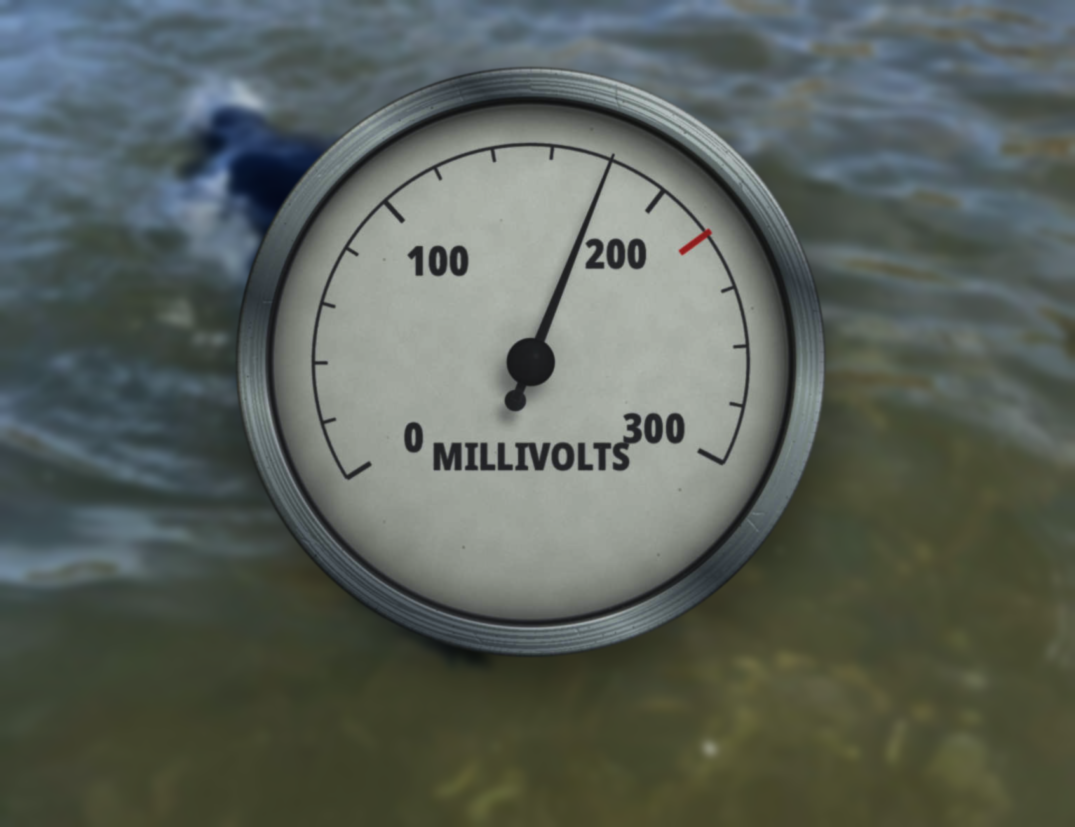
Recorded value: 180; mV
